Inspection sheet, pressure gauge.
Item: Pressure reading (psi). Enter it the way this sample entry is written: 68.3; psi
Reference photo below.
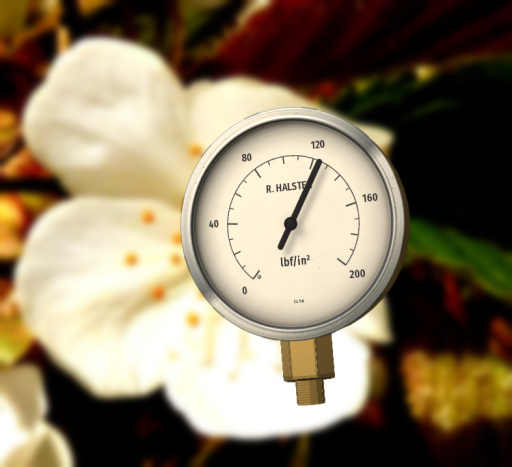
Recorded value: 125; psi
